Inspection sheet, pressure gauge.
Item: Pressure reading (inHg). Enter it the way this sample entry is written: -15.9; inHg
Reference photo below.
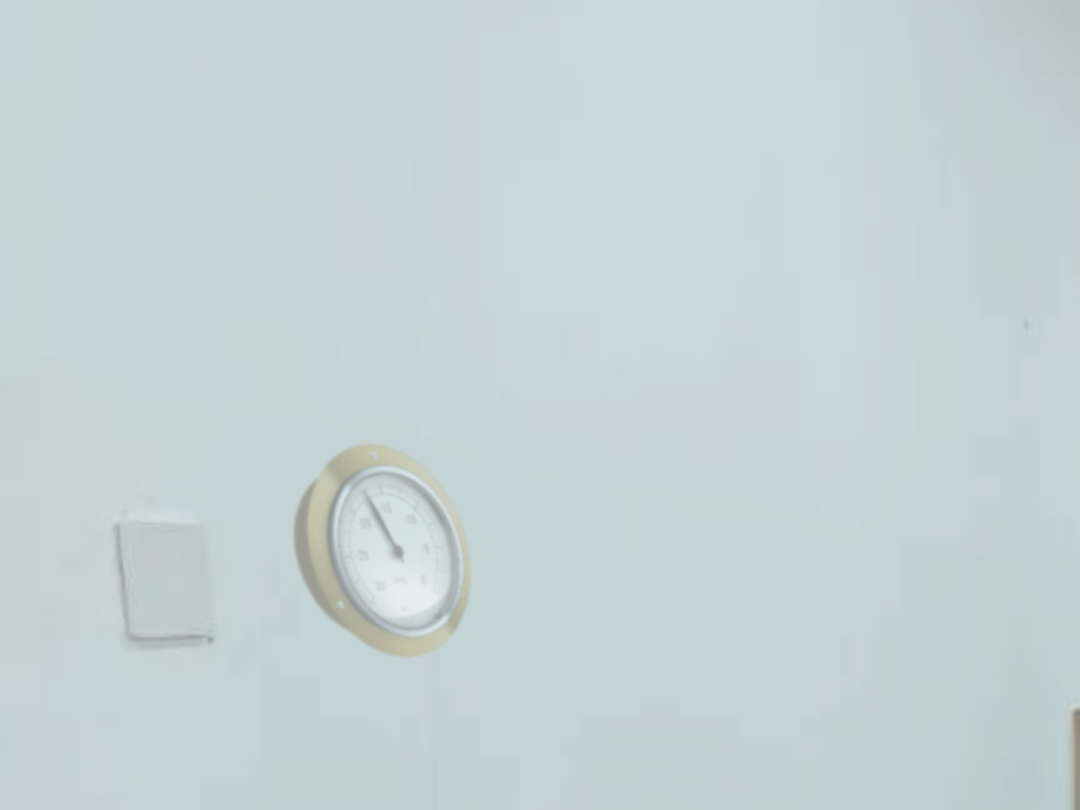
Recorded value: -17.5; inHg
